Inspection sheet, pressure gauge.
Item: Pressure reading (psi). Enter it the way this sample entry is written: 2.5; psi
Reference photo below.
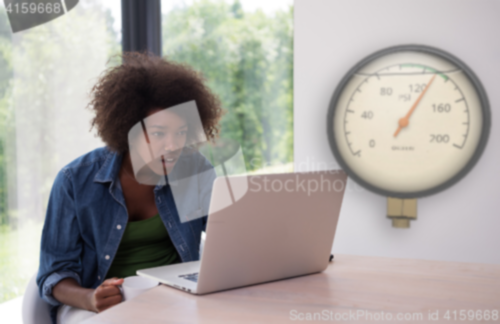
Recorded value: 130; psi
